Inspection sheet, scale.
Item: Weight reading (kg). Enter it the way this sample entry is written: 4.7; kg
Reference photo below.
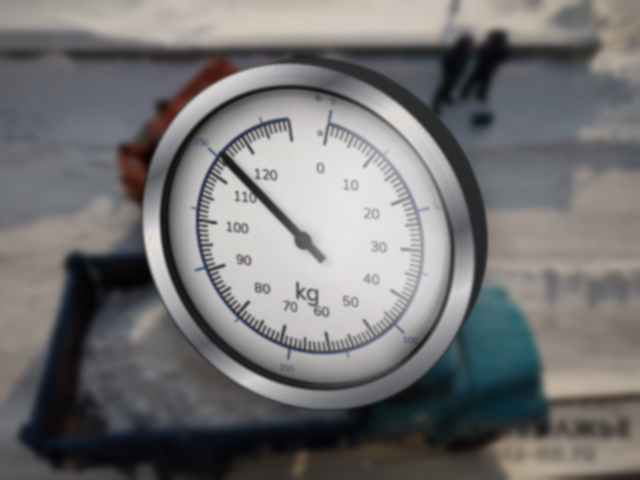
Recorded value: 115; kg
